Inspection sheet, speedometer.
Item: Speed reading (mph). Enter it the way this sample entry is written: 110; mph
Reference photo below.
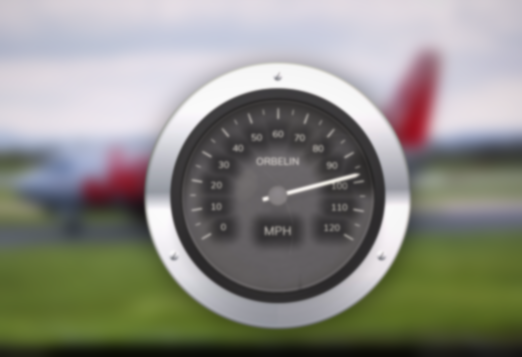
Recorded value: 97.5; mph
